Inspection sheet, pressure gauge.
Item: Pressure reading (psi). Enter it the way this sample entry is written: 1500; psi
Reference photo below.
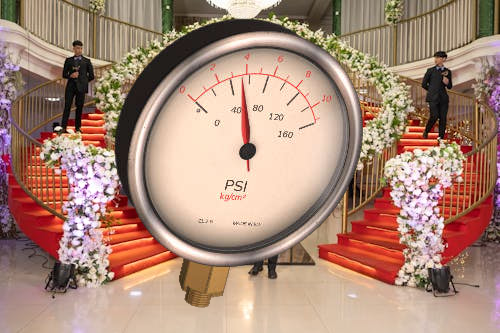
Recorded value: 50; psi
